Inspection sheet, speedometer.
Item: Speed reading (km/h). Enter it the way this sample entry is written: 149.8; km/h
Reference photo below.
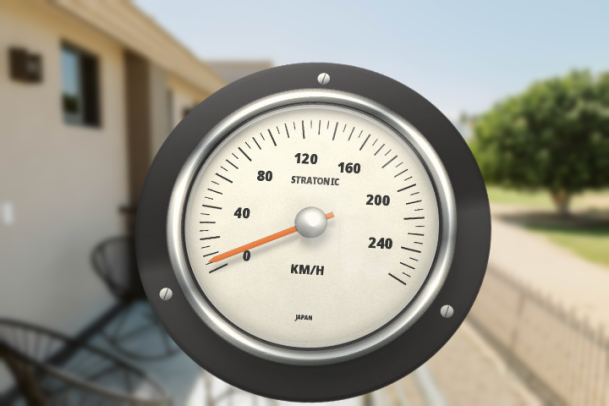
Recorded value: 5; km/h
